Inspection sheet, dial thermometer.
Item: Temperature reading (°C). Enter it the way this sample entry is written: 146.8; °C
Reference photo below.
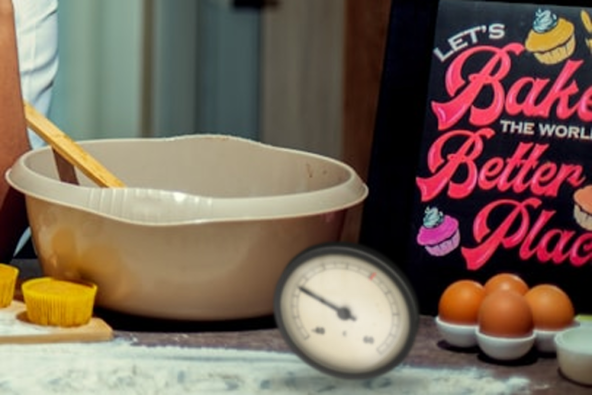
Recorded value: -15; °C
